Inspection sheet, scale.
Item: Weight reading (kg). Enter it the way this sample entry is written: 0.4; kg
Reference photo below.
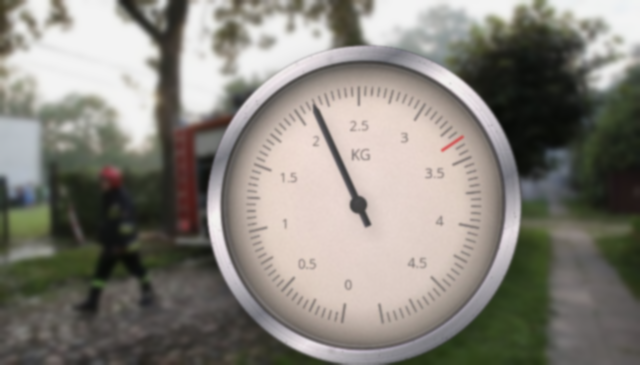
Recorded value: 2.15; kg
